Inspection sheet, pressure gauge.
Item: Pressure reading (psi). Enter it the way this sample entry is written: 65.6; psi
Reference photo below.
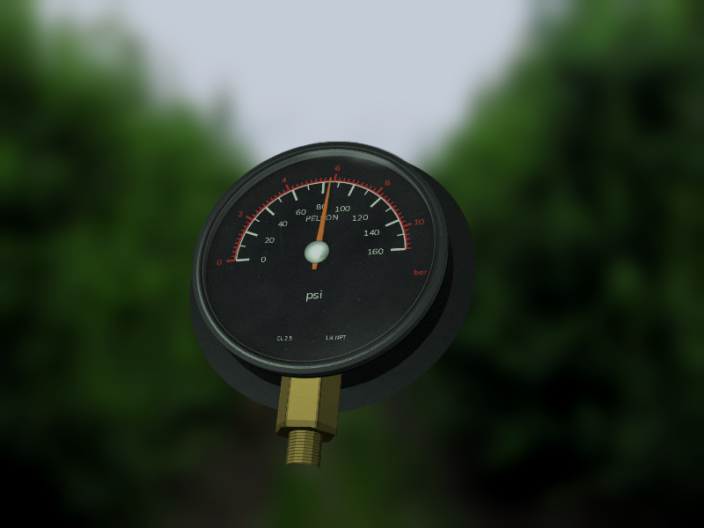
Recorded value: 85; psi
